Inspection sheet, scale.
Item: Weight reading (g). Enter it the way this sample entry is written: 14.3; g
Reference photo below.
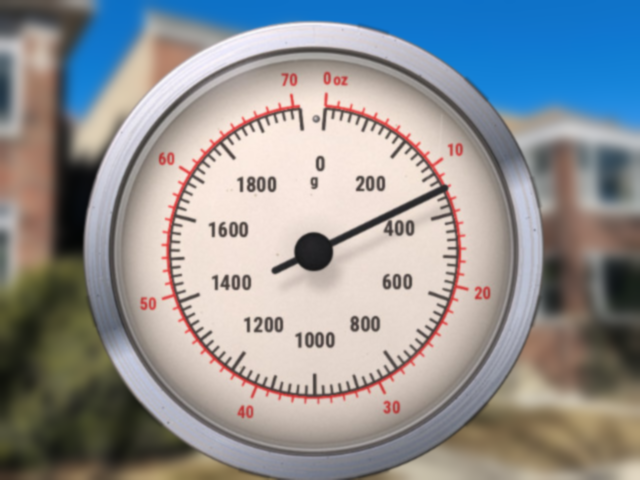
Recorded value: 340; g
